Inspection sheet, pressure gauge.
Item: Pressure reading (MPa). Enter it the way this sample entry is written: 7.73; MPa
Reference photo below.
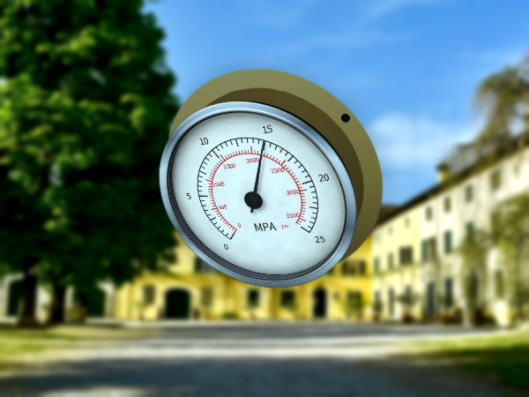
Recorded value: 15; MPa
